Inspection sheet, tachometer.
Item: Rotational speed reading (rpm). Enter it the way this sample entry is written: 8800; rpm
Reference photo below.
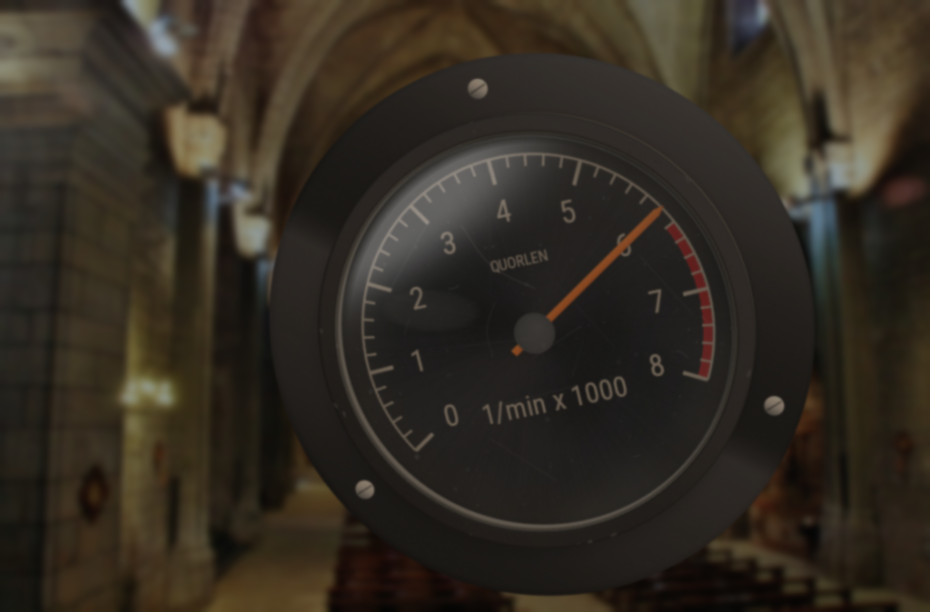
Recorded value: 6000; rpm
